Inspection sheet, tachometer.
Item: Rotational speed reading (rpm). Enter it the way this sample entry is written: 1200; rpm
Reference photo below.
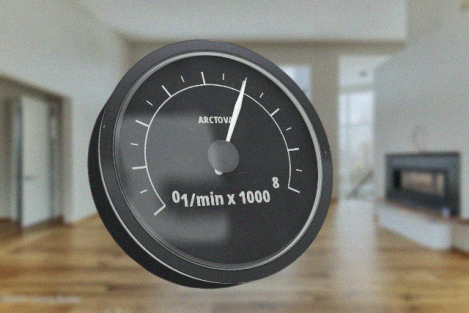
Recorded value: 5000; rpm
